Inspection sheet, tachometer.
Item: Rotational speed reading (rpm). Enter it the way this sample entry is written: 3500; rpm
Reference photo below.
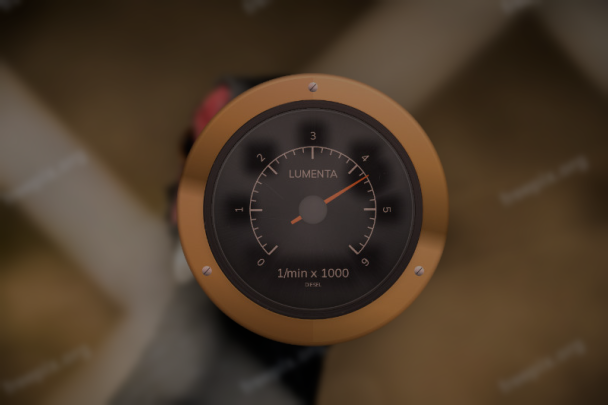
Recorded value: 4300; rpm
